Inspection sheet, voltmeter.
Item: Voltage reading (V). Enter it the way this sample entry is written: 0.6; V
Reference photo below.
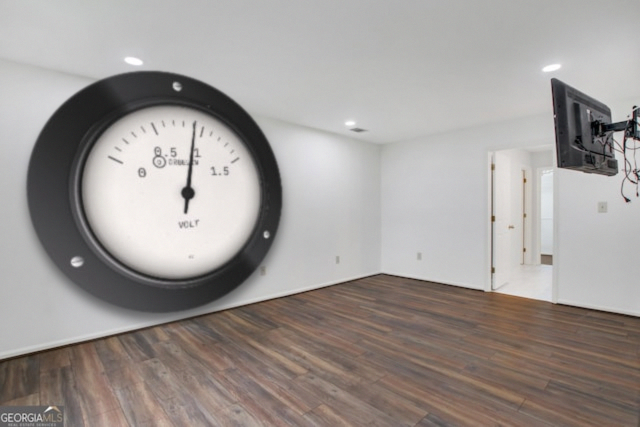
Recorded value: 0.9; V
